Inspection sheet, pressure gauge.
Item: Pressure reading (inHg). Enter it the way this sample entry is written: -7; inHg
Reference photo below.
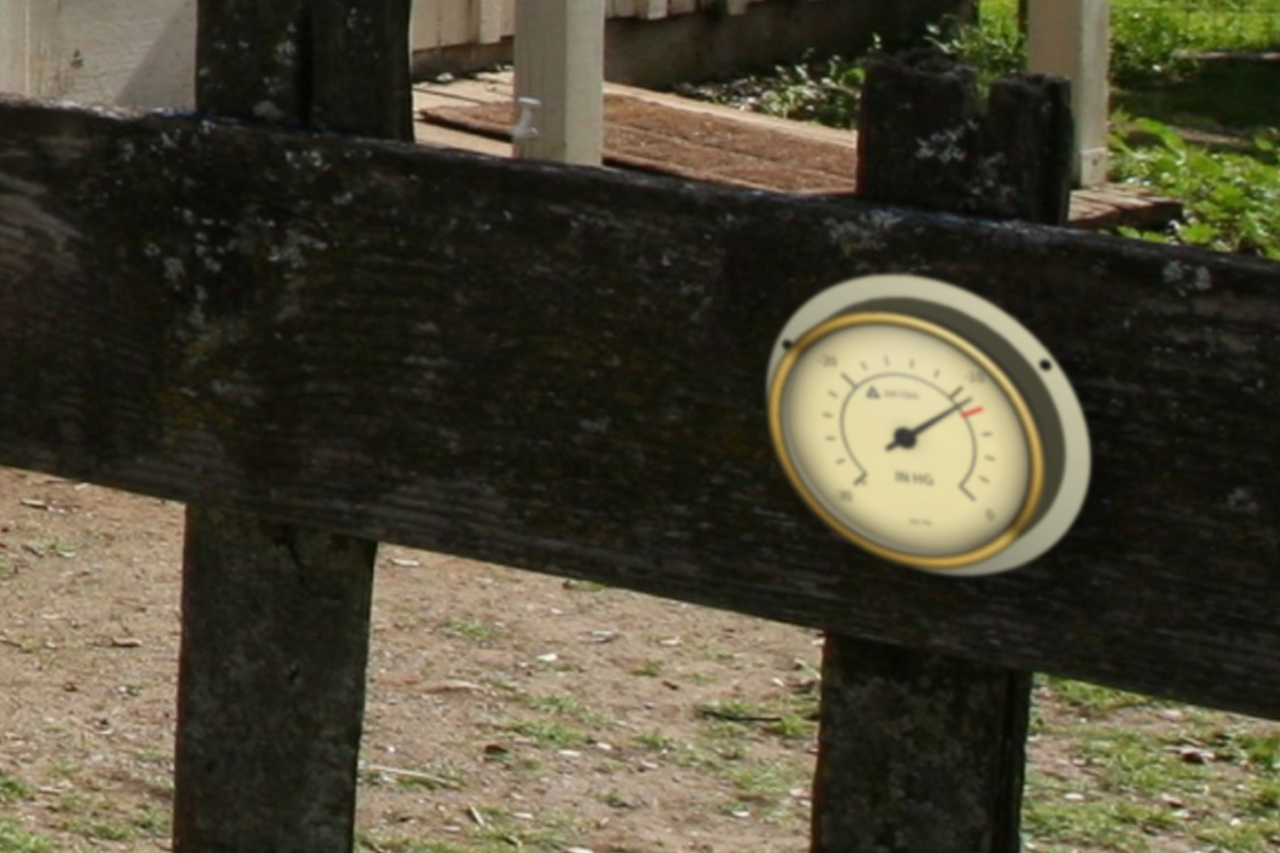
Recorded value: -9; inHg
